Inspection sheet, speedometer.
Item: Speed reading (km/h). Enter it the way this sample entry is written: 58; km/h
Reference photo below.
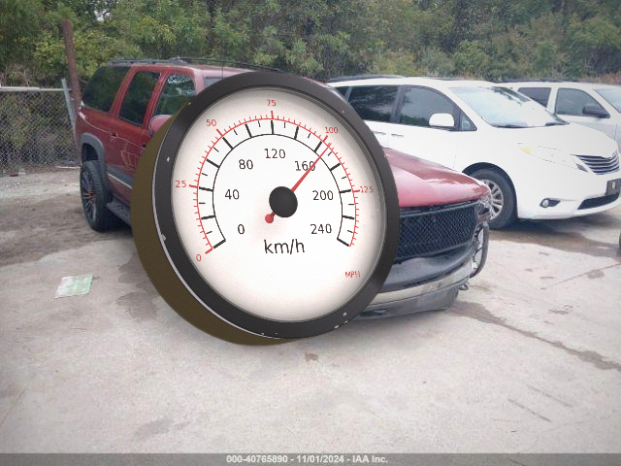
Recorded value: 165; km/h
